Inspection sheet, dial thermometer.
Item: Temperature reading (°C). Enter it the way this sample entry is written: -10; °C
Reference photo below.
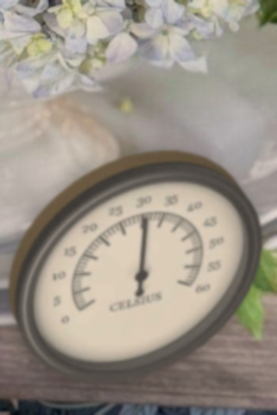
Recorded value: 30; °C
